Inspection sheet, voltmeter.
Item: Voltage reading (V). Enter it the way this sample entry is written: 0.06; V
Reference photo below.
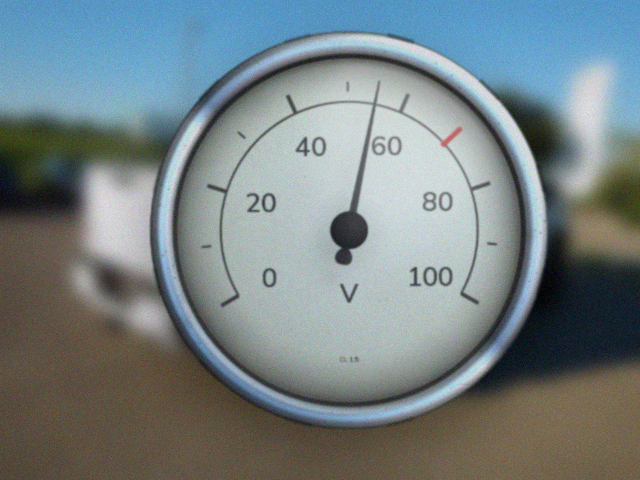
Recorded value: 55; V
